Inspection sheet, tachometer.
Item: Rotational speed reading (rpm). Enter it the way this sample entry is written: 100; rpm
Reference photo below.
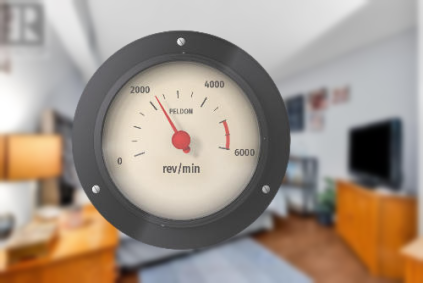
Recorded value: 2250; rpm
